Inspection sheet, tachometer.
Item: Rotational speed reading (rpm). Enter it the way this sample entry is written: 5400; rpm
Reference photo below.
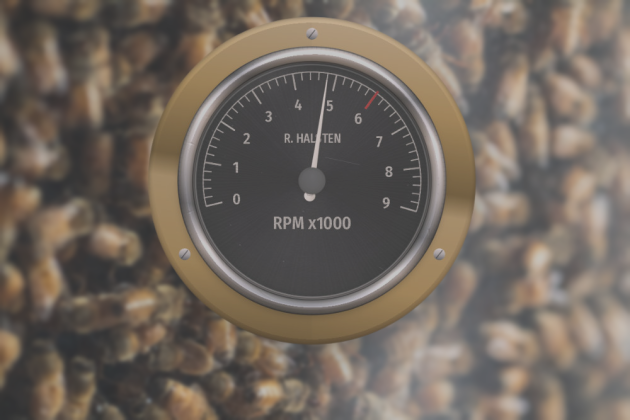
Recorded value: 4800; rpm
